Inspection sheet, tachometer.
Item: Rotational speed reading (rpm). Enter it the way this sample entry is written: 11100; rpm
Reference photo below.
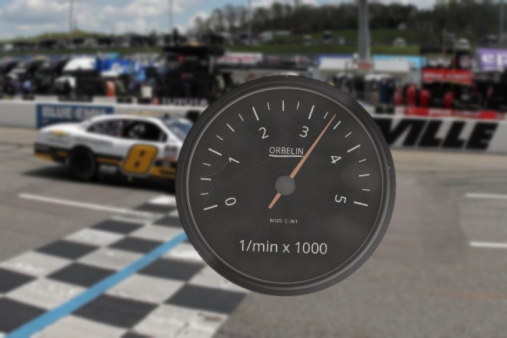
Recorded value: 3375; rpm
